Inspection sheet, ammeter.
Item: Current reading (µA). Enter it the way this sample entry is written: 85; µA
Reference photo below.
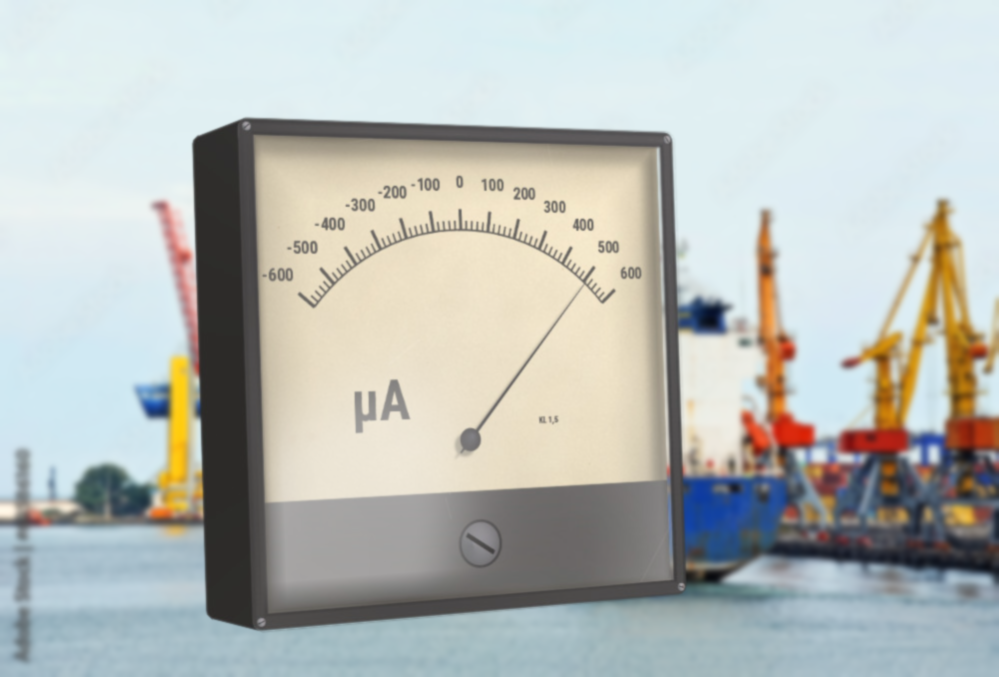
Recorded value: 500; µA
